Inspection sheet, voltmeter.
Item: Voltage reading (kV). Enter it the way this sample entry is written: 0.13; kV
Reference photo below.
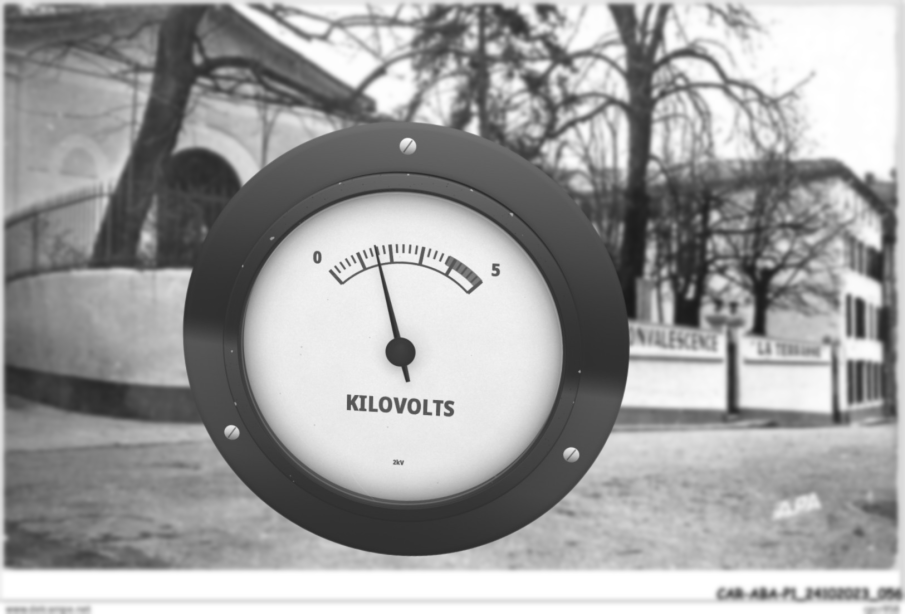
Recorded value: 1.6; kV
